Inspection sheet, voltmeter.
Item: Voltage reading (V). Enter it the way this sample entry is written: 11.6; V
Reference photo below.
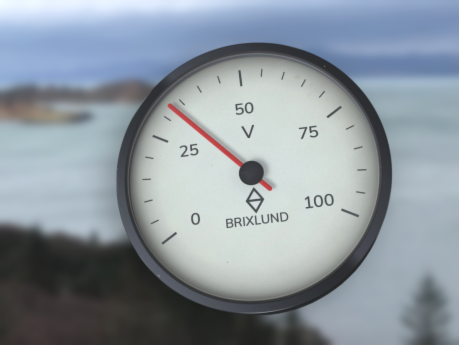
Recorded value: 32.5; V
